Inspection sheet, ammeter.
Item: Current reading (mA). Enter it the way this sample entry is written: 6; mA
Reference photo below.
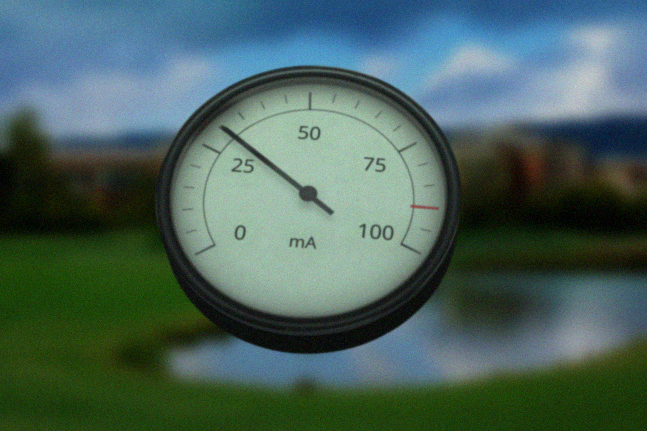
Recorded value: 30; mA
